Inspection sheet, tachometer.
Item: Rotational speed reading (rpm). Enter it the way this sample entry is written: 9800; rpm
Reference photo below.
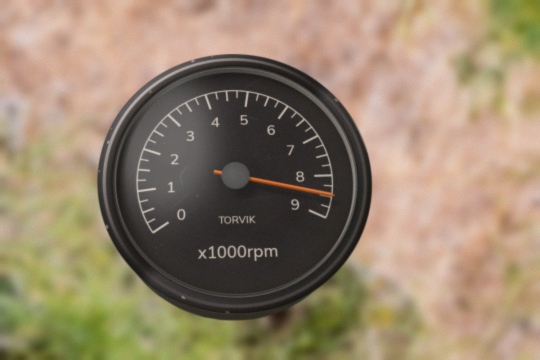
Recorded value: 8500; rpm
